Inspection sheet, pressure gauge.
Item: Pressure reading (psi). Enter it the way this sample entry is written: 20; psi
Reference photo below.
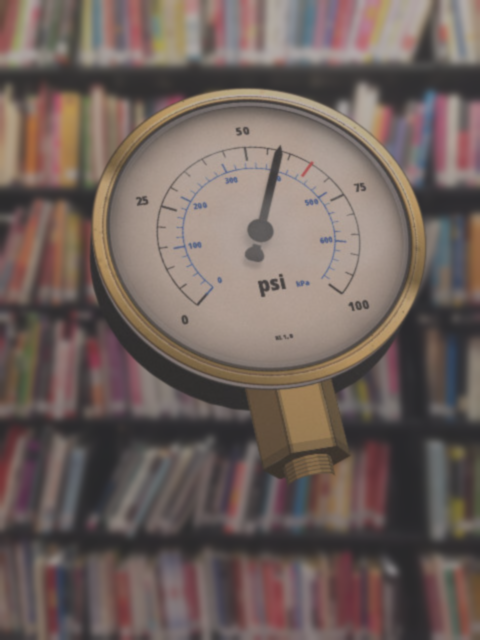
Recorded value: 57.5; psi
